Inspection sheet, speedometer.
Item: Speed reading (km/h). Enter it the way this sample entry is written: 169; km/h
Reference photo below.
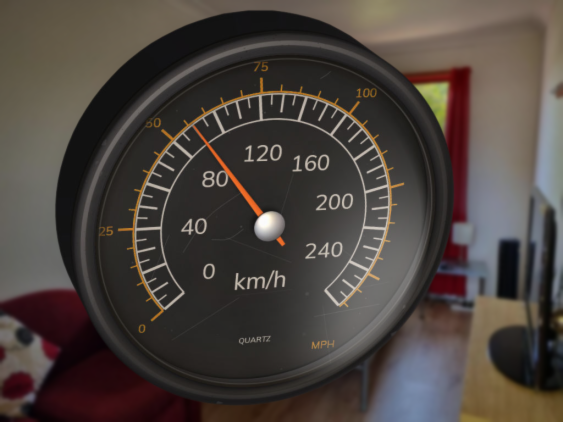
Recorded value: 90; km/h
